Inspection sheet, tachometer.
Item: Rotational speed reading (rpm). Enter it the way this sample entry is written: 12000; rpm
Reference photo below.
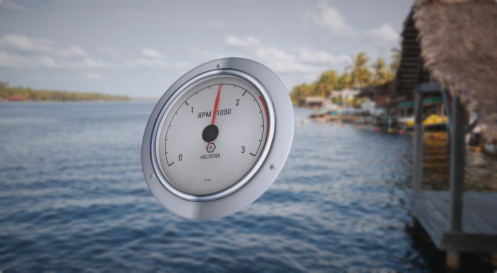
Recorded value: 1600; rpm
